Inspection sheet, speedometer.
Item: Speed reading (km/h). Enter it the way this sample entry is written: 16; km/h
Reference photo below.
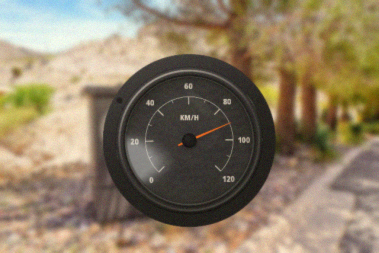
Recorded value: 90; km/h
